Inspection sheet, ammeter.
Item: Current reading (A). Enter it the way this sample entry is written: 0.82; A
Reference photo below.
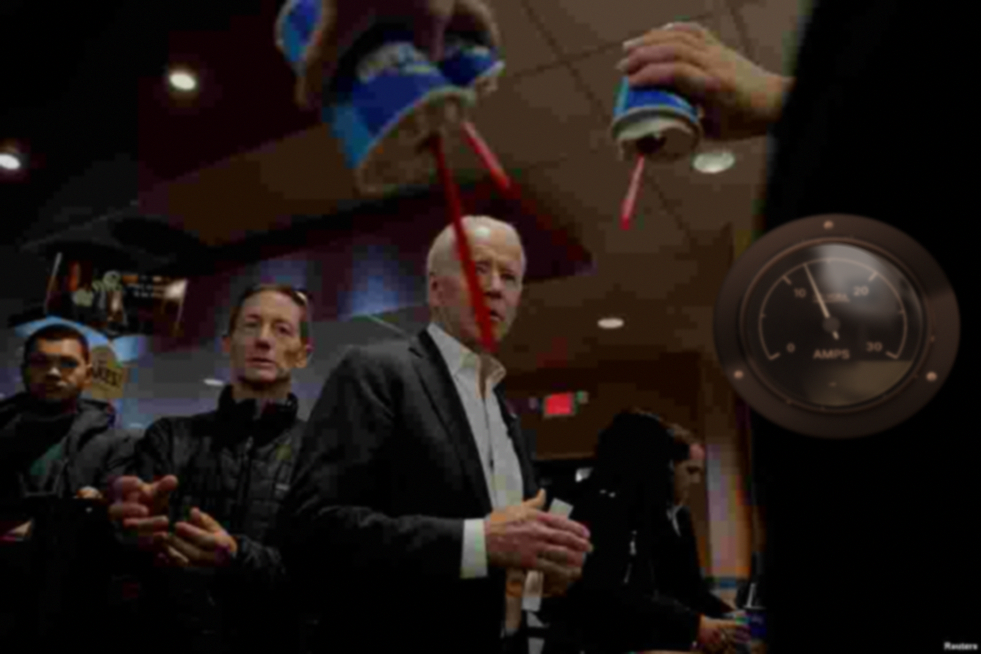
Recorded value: 12.5; A
